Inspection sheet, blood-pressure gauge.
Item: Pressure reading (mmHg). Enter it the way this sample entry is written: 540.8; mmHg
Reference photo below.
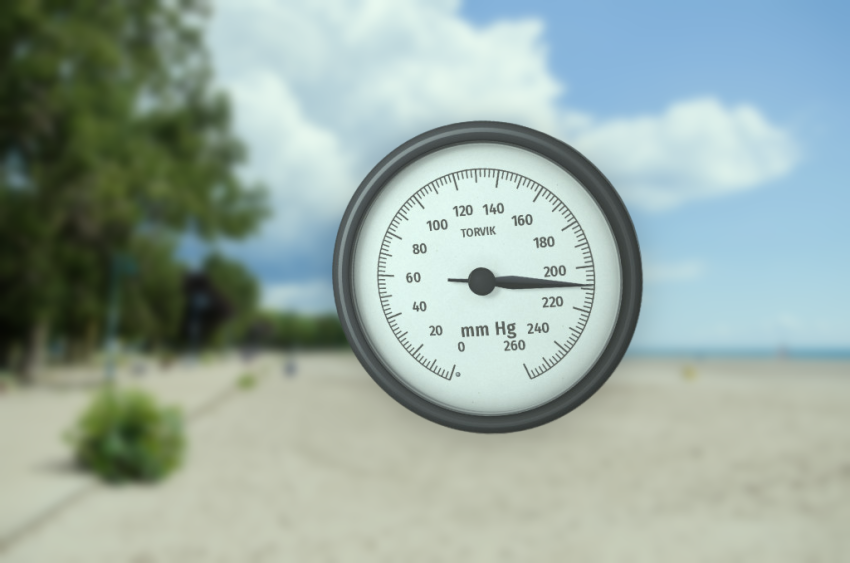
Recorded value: 208; mmHg
